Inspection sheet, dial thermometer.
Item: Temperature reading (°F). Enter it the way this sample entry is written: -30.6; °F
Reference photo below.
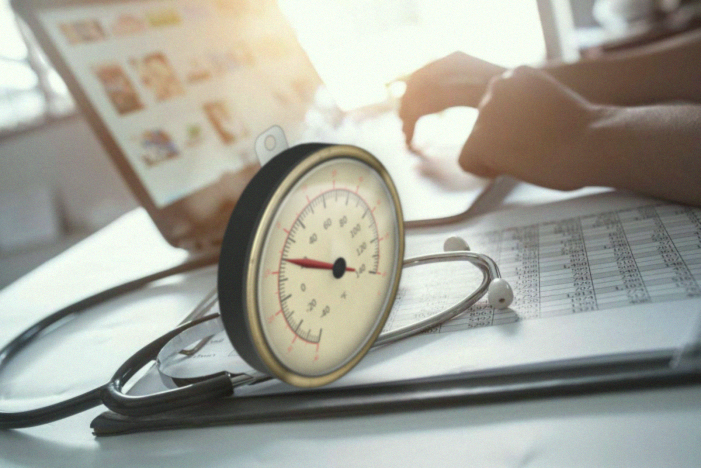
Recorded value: 20; °F
